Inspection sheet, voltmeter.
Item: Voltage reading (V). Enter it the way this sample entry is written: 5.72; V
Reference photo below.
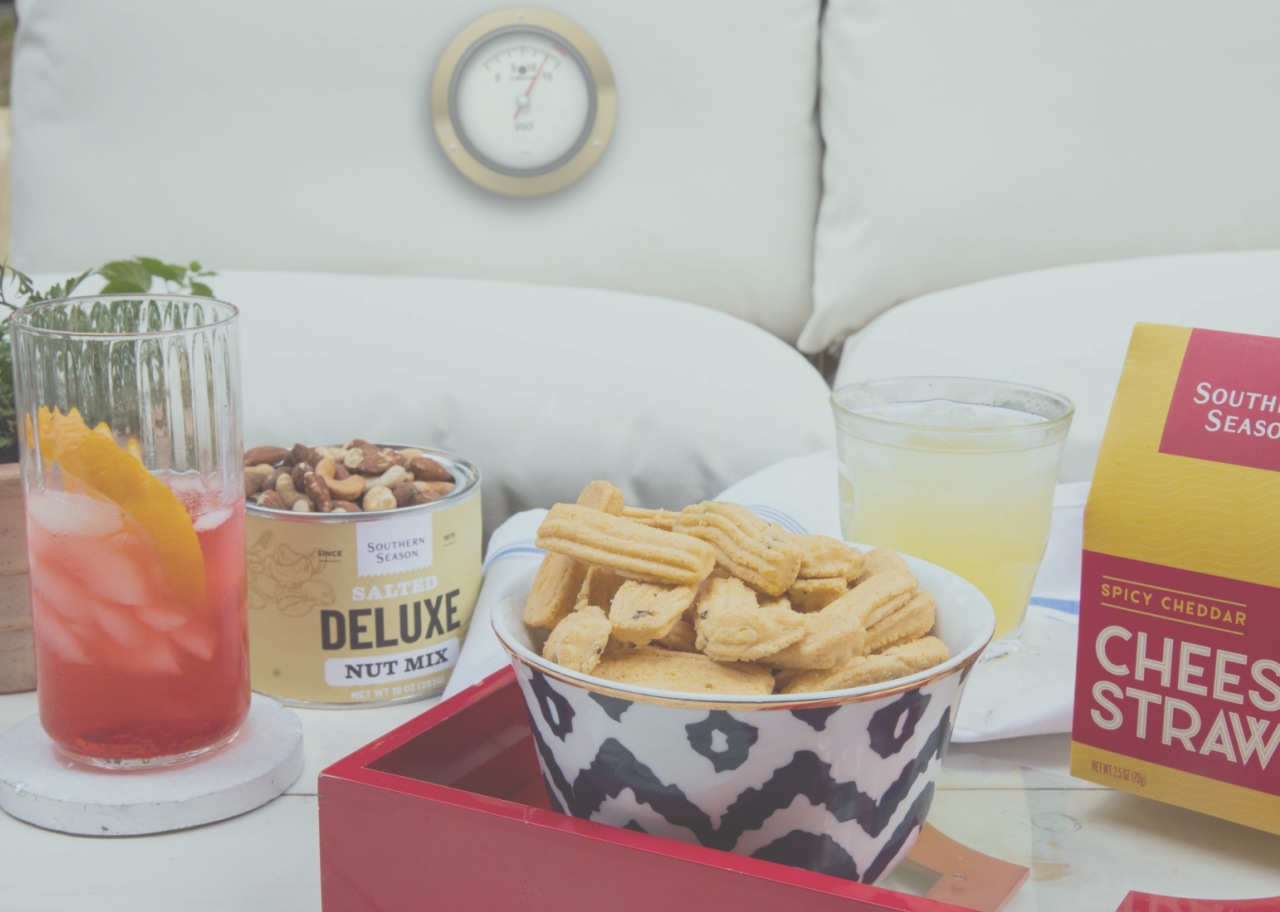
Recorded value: 12.5; V
